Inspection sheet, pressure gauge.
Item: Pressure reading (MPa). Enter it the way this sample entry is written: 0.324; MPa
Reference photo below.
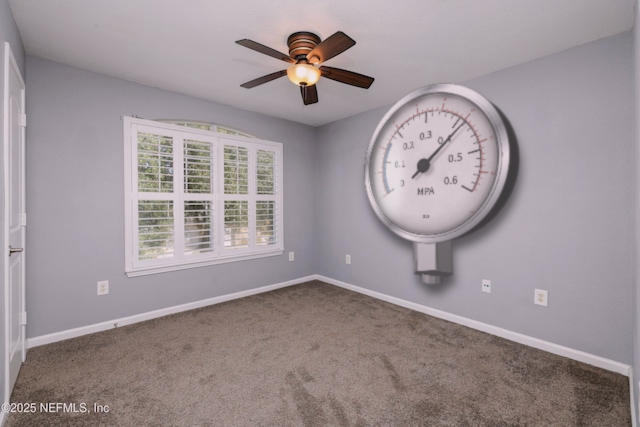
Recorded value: 0.42; MPa
